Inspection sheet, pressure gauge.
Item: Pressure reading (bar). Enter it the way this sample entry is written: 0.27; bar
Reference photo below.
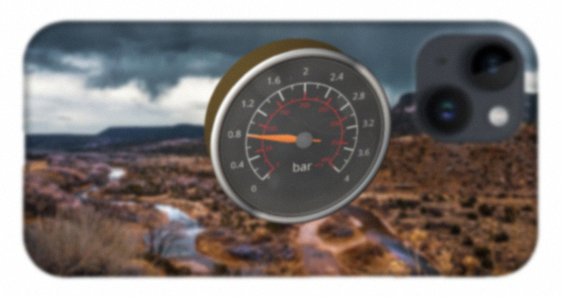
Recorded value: 0.8; bar
